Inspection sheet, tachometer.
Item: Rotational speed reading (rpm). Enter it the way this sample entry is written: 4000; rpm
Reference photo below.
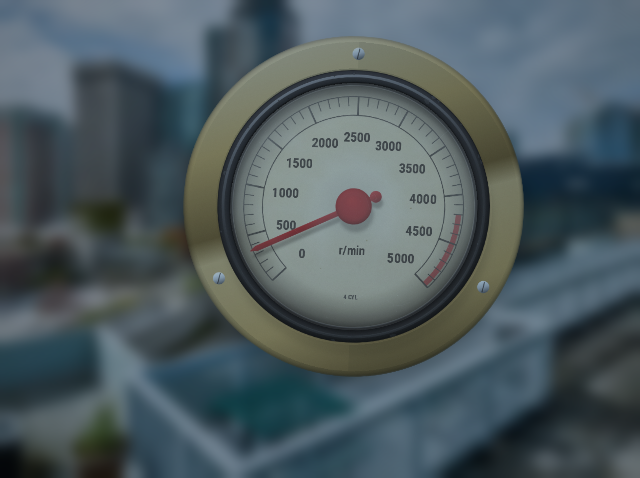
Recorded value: 350; rpm
